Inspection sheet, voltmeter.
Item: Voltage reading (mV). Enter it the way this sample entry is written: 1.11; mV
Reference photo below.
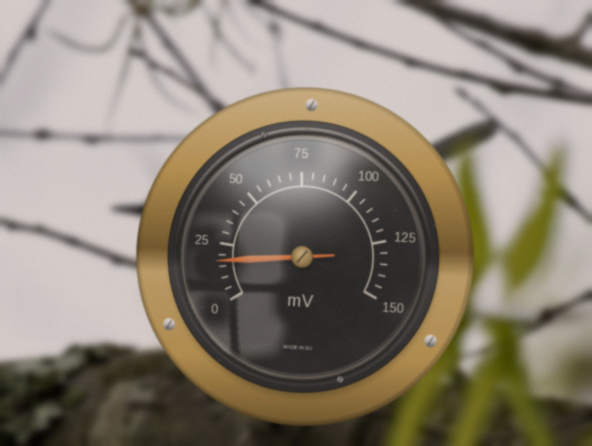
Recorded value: 17.5; mV
